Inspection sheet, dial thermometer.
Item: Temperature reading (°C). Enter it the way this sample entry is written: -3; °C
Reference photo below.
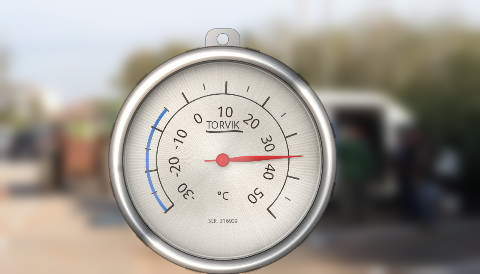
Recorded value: 35; °C
